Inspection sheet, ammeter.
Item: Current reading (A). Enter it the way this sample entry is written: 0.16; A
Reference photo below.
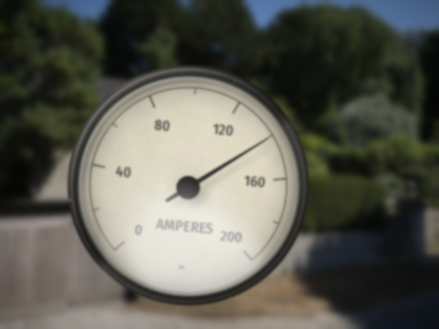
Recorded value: 140; A
